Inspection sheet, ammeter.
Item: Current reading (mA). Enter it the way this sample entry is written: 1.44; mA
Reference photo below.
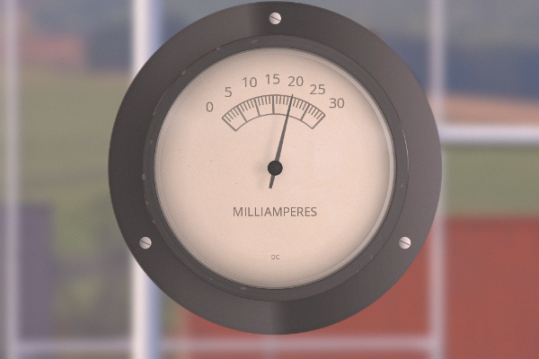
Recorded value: 20; mA
